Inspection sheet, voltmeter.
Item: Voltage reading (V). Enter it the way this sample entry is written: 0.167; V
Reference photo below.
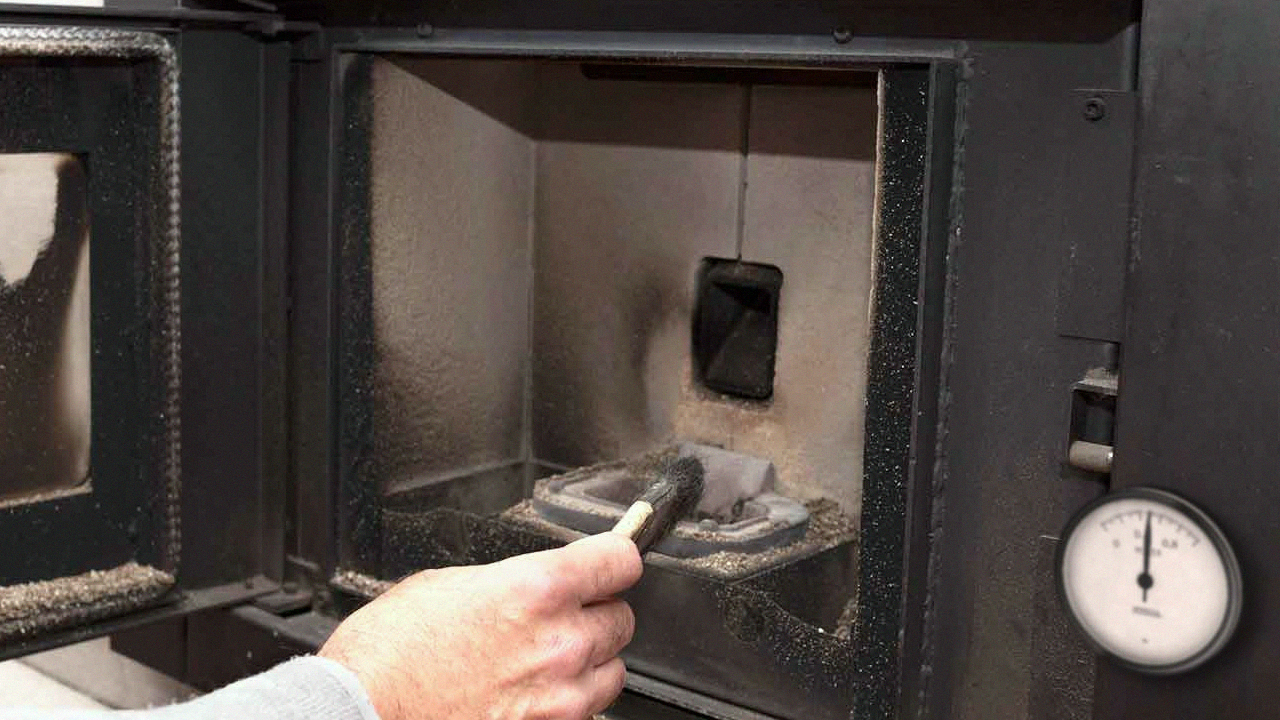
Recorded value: 0.5; V
